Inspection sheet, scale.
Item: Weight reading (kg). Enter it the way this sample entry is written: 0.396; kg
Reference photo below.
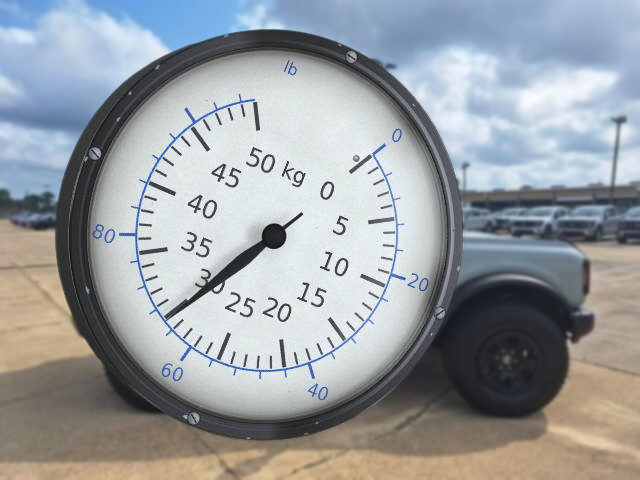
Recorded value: 30; kg
